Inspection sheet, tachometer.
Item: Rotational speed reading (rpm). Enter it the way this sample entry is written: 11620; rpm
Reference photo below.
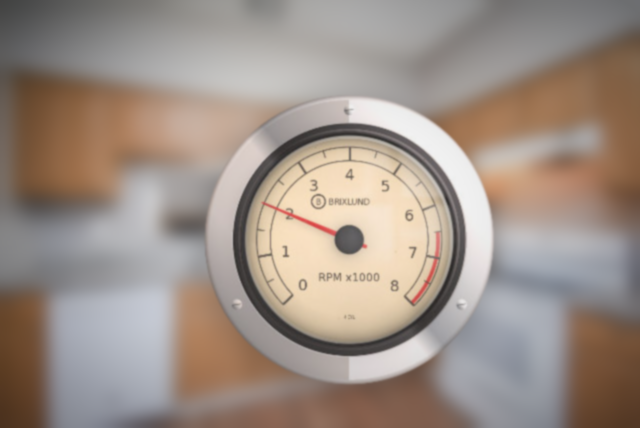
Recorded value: 2000; rpm
